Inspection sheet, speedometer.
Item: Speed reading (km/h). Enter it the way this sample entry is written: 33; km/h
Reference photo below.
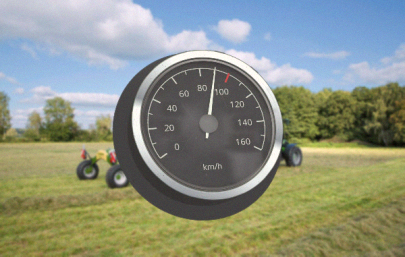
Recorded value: 90; km/h
